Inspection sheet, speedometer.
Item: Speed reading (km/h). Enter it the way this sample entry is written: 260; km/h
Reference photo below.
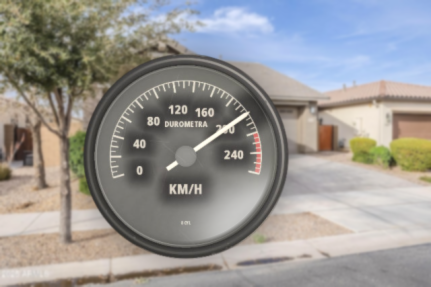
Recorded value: 200; km/h
